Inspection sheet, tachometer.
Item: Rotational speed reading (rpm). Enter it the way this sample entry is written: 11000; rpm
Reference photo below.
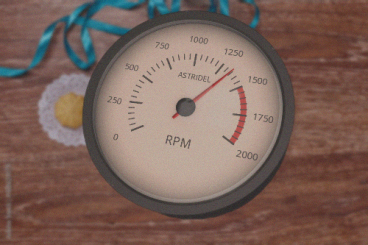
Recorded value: 1350; rpm
